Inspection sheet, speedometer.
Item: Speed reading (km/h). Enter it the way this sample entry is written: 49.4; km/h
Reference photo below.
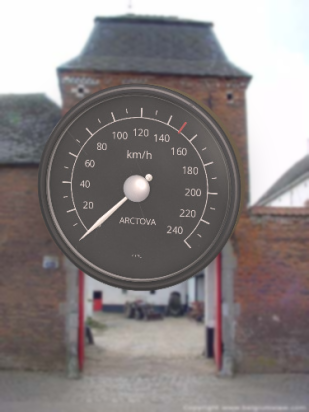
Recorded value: 0; km/h
